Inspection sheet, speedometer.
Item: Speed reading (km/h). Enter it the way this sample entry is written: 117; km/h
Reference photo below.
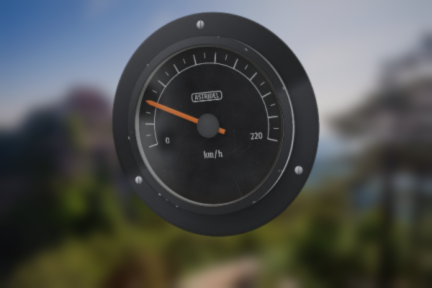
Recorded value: 40; km/h
